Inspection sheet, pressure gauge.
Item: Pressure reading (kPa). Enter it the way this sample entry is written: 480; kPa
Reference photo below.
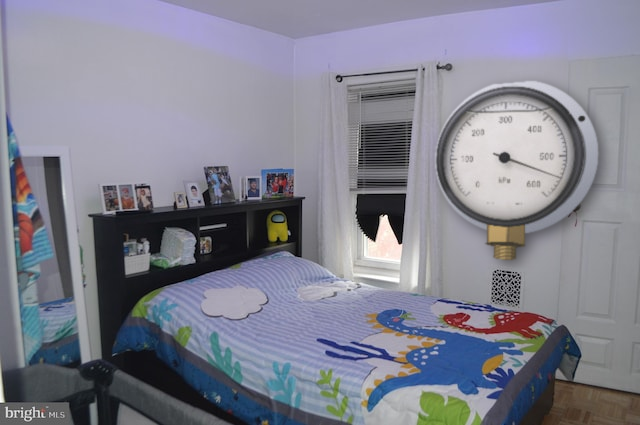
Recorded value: 550; kPa
